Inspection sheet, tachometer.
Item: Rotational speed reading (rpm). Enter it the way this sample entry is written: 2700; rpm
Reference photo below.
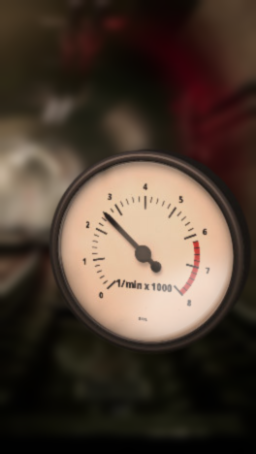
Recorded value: 2600; rpm
